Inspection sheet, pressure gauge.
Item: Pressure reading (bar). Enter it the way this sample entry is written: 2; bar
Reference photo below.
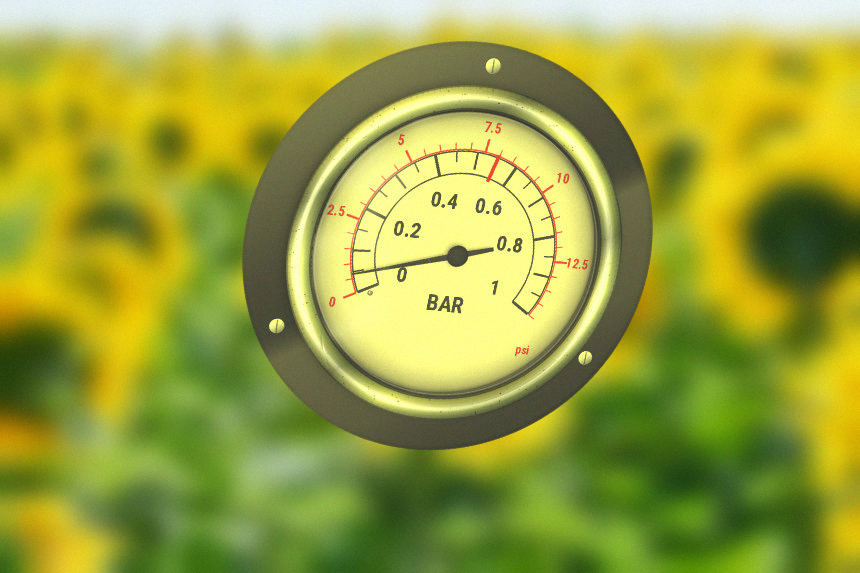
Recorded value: 0.05; bar
